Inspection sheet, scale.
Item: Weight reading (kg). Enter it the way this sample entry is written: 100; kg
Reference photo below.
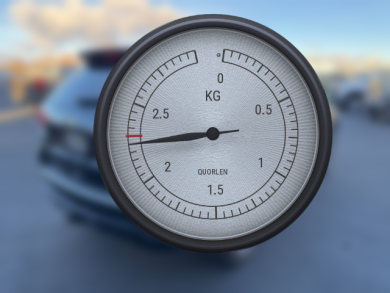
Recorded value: 2.25; kg
